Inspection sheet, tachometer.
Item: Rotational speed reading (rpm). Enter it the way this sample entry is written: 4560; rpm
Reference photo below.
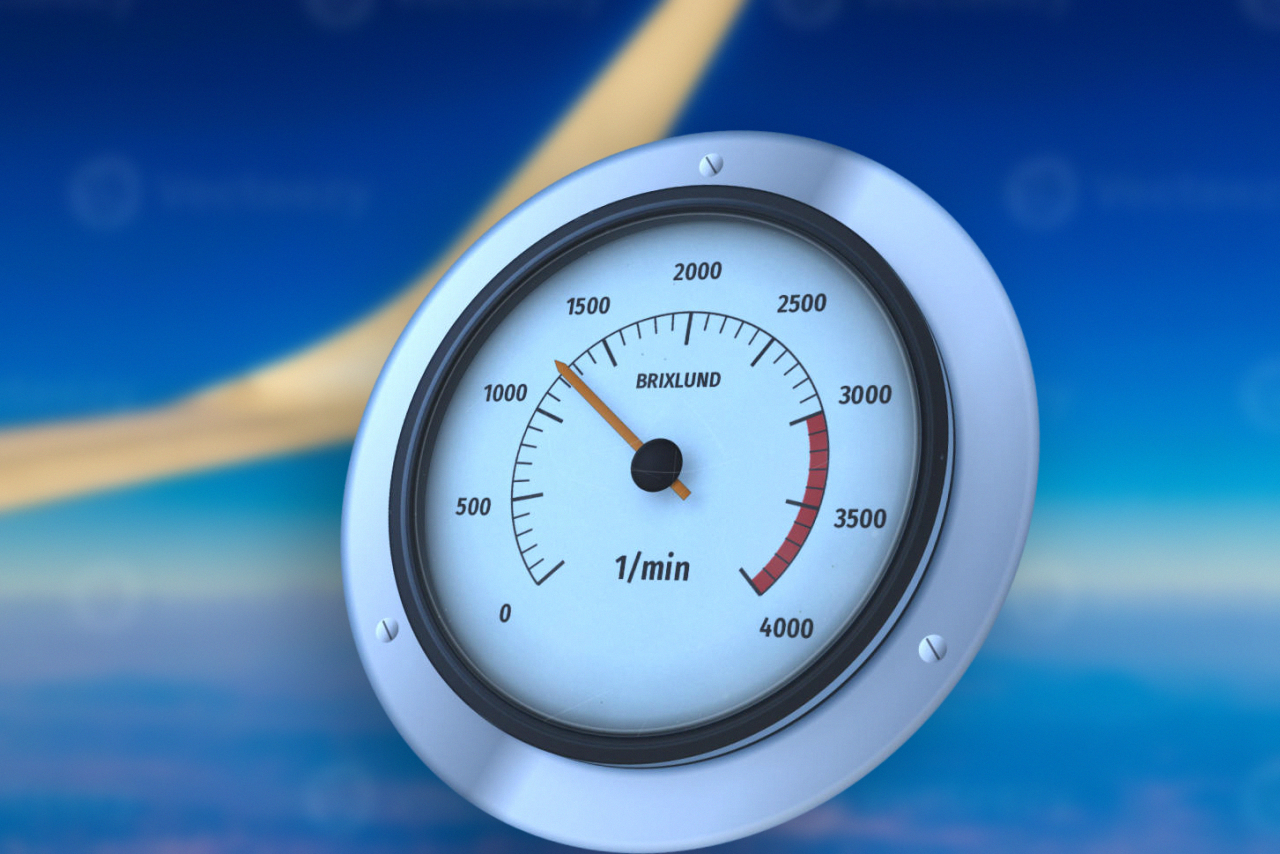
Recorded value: 1250; rpm
